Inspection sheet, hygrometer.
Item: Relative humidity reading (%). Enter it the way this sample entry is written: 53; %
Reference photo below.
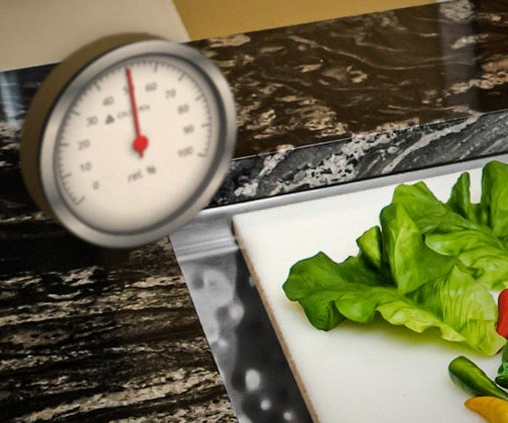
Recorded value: 50; %
